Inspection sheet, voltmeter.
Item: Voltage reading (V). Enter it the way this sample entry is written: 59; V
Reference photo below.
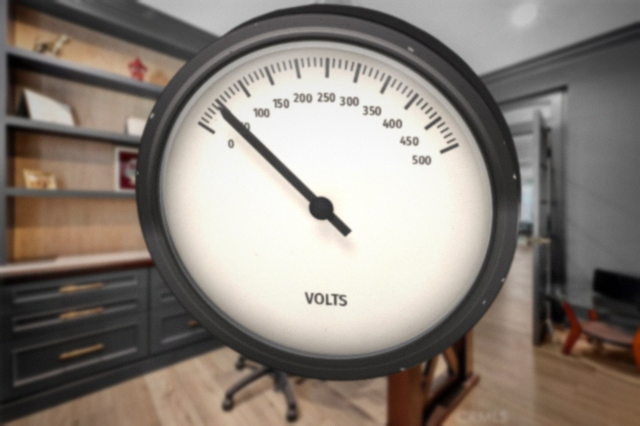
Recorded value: 50; V
